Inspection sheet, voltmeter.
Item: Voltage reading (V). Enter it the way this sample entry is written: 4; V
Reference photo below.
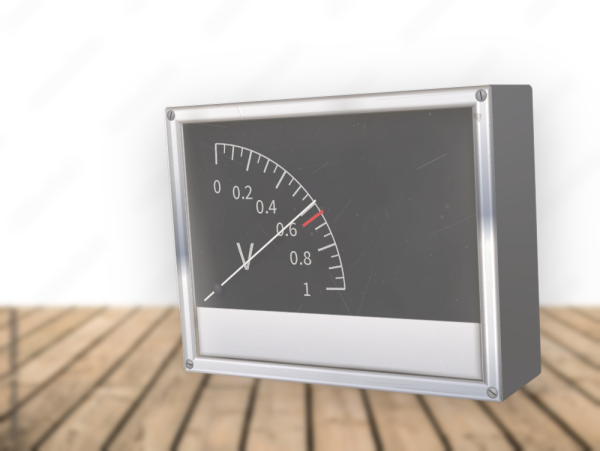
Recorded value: 0.6; V
